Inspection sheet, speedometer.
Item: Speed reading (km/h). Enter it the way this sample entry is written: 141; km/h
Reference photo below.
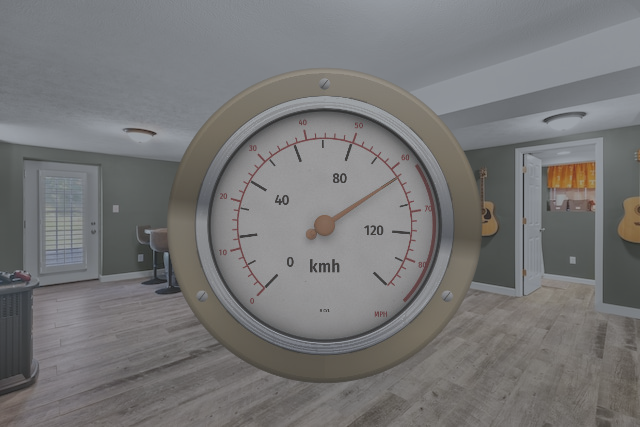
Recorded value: 100; km/h
